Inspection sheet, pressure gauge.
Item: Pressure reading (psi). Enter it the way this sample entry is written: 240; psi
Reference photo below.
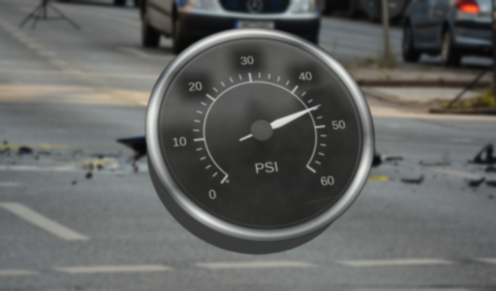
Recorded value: 46; psi
